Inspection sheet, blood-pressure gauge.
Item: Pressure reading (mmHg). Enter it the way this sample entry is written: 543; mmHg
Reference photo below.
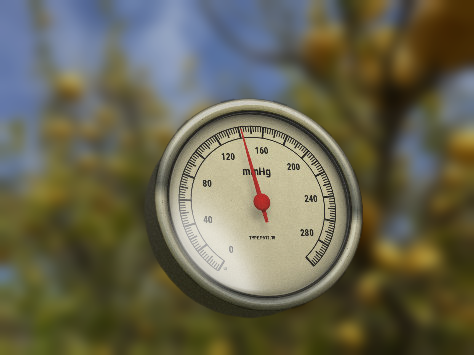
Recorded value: 140; mmHg
